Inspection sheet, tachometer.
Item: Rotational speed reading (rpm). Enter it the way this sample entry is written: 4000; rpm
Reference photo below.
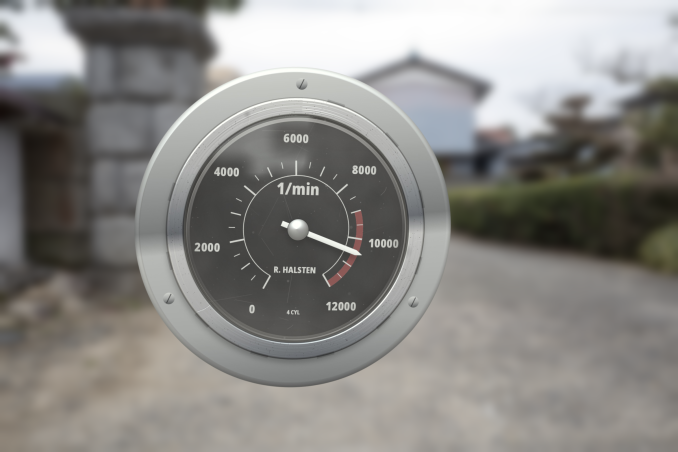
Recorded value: 10500; rpm
